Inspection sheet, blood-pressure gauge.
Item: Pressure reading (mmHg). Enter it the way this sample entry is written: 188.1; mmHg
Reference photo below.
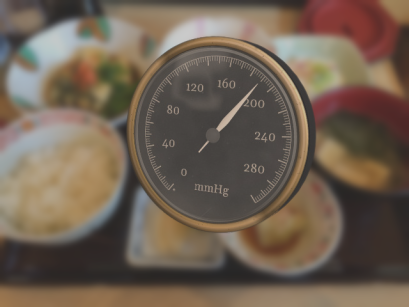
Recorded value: 190; mmHg
